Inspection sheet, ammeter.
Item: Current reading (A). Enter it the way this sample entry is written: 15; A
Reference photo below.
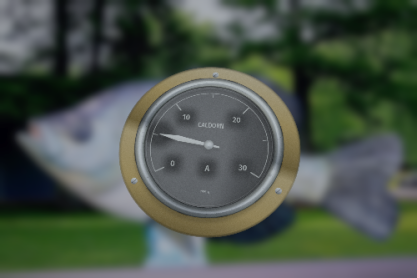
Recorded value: 5; A
